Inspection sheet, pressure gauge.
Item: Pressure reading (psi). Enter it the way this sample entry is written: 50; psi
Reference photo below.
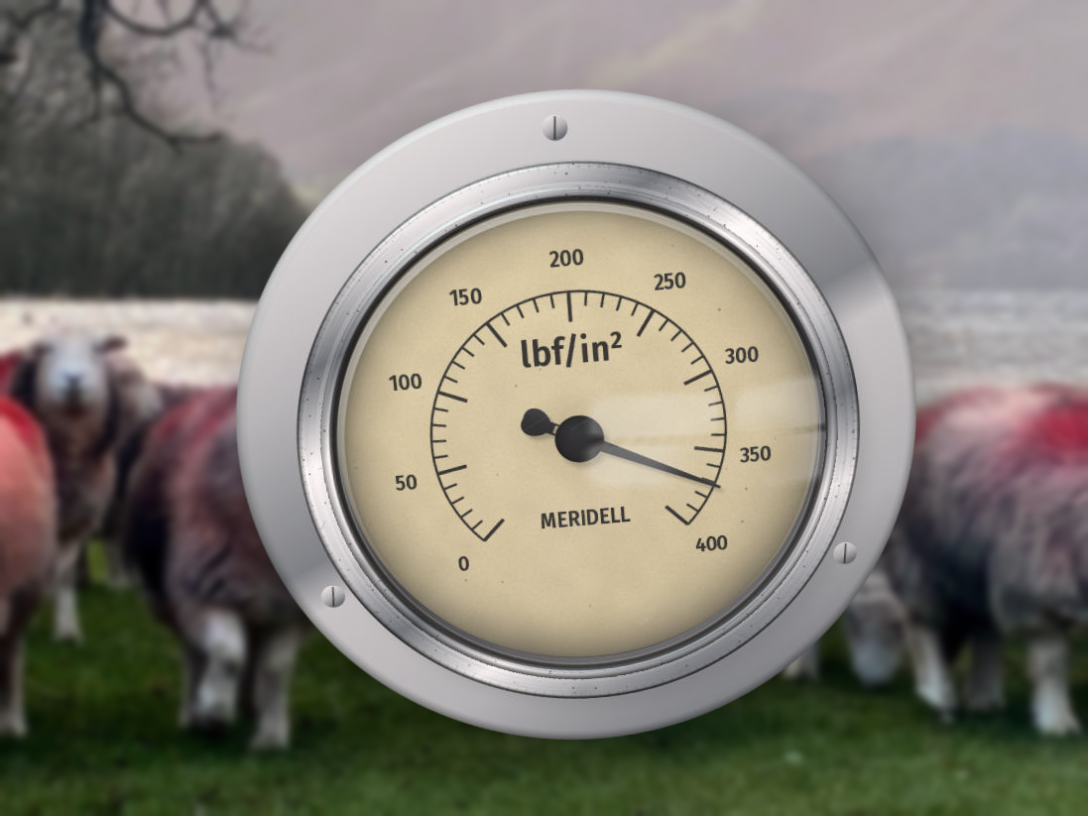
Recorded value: 370; psi
